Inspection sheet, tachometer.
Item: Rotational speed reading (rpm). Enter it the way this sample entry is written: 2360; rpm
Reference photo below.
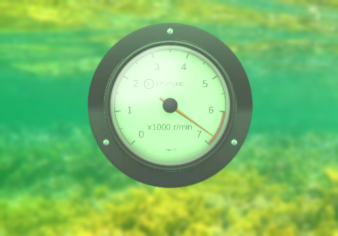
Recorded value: 6750; rpm
